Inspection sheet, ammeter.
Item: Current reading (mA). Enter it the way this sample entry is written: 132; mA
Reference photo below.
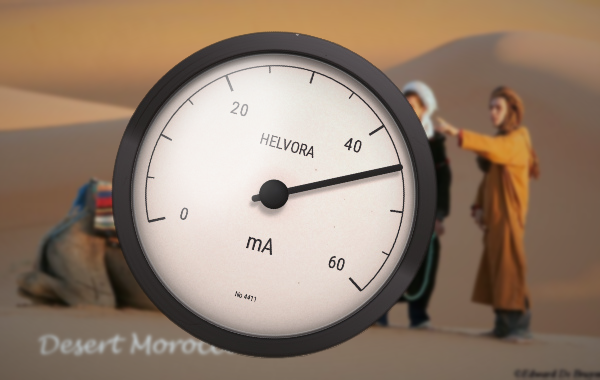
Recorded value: 45; mA
